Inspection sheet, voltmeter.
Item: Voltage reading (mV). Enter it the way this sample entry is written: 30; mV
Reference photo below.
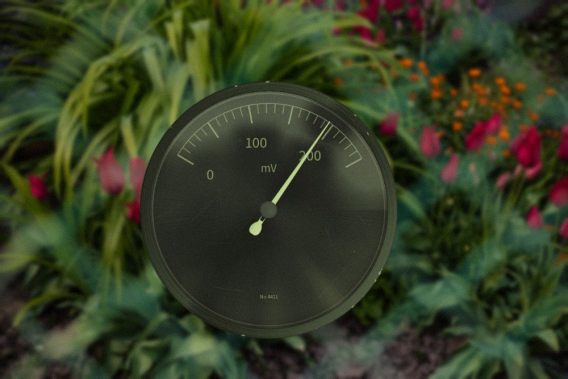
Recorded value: 195; mV
